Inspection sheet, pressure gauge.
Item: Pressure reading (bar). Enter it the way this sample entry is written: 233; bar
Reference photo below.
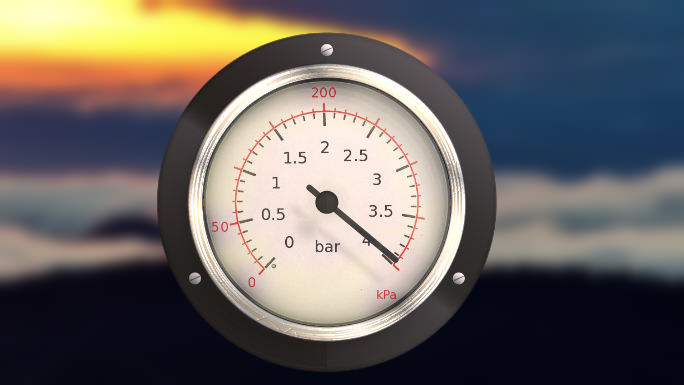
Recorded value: 3.95; bar
